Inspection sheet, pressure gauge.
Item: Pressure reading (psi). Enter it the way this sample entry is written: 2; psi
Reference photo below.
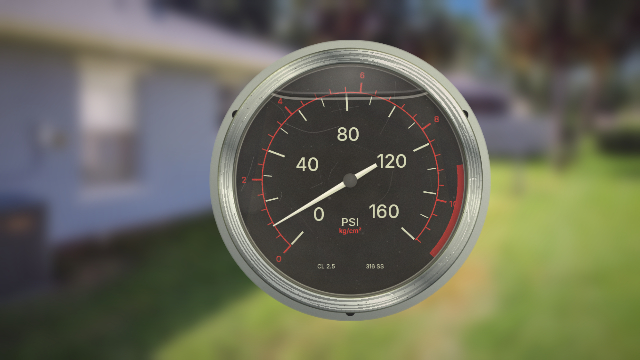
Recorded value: 10; psi
